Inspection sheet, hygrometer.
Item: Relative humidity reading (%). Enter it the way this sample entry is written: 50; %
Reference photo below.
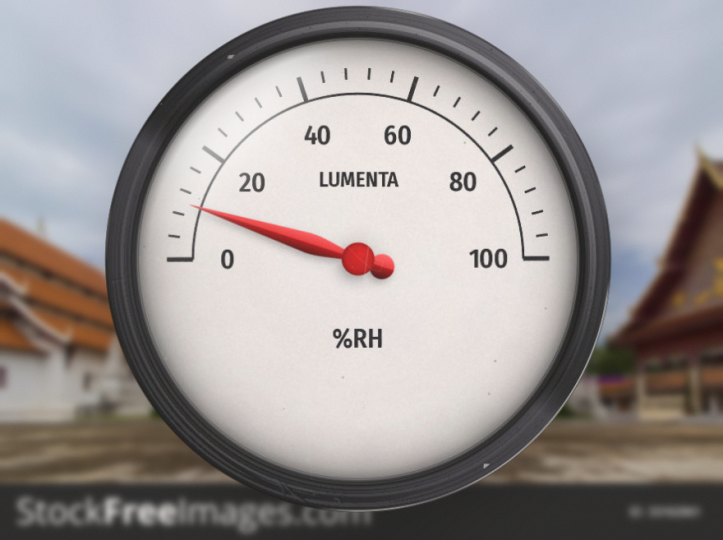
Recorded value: 10; %
